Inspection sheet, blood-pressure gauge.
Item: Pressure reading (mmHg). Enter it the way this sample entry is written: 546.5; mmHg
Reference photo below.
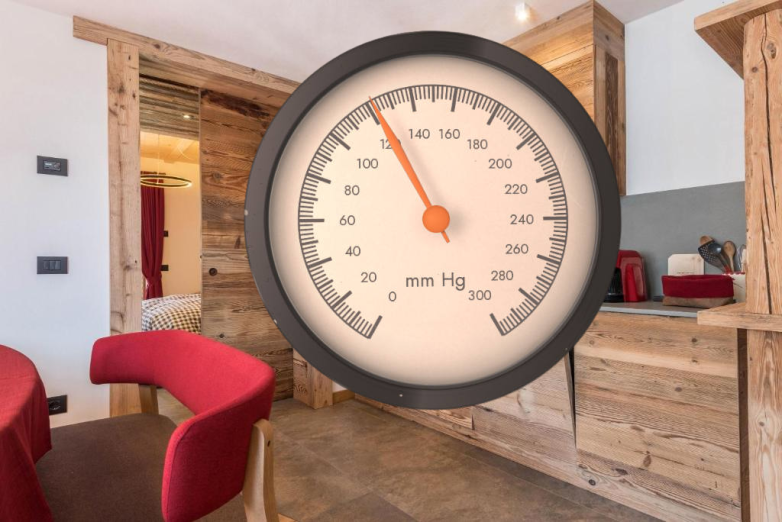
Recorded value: 122; mmHg
